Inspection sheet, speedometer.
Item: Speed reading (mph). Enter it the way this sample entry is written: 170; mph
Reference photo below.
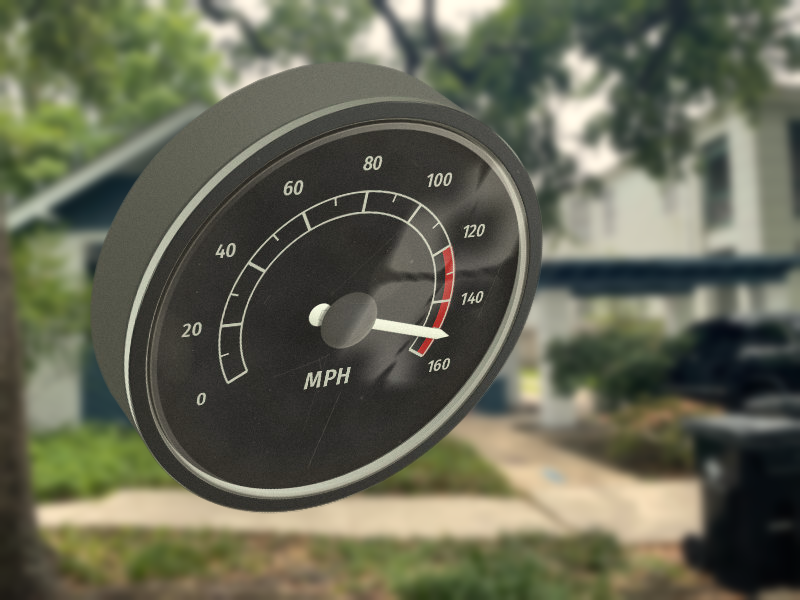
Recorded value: 150; mph
